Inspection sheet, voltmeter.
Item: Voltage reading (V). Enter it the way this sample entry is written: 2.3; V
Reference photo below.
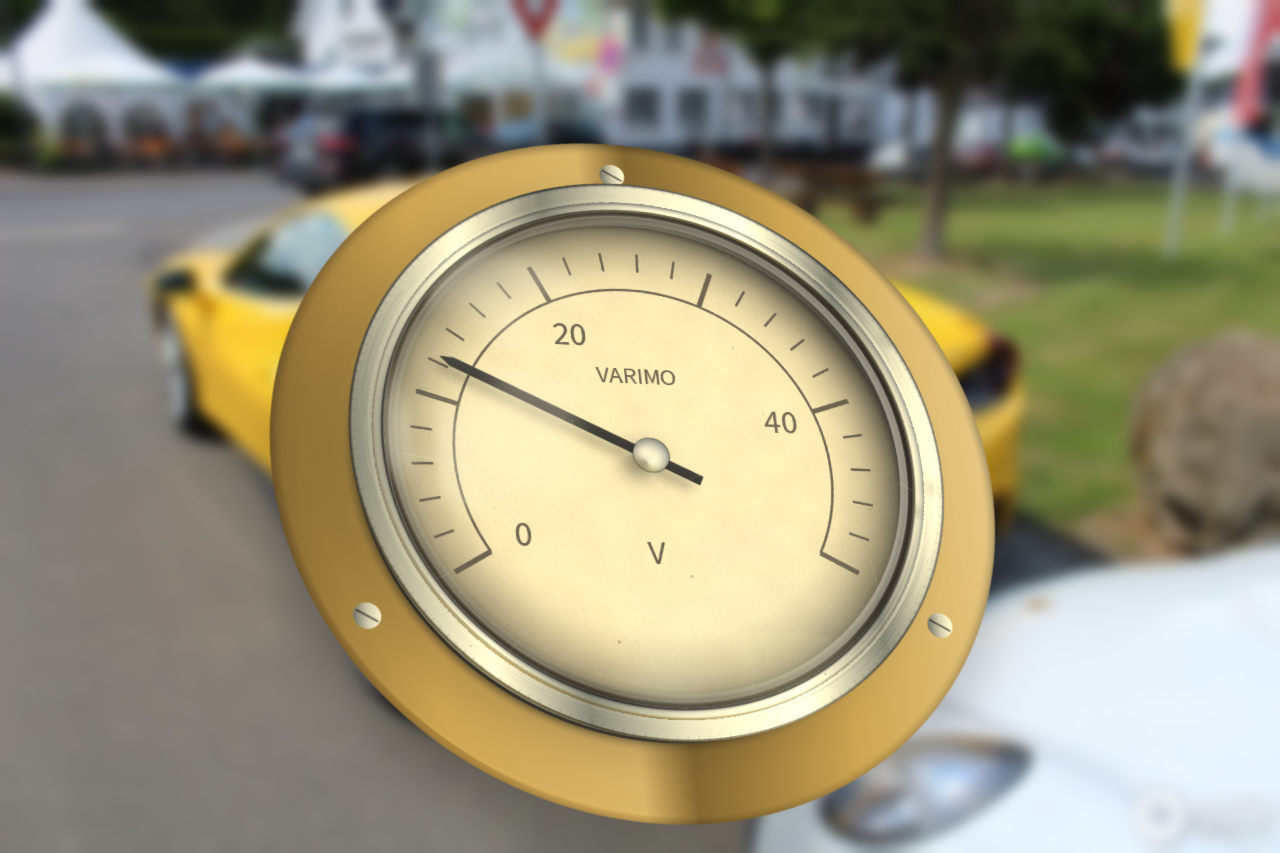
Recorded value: 12; V
